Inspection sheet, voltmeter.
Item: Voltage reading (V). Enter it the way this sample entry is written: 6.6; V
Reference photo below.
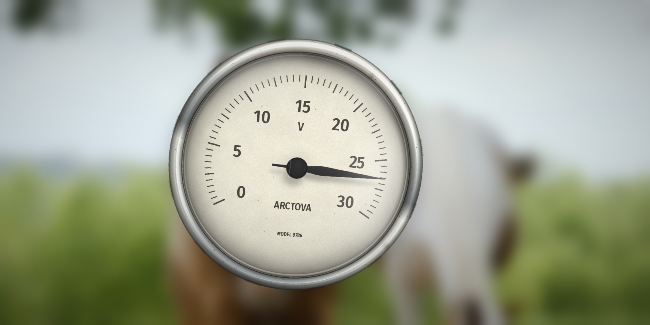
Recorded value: 26.5; V
